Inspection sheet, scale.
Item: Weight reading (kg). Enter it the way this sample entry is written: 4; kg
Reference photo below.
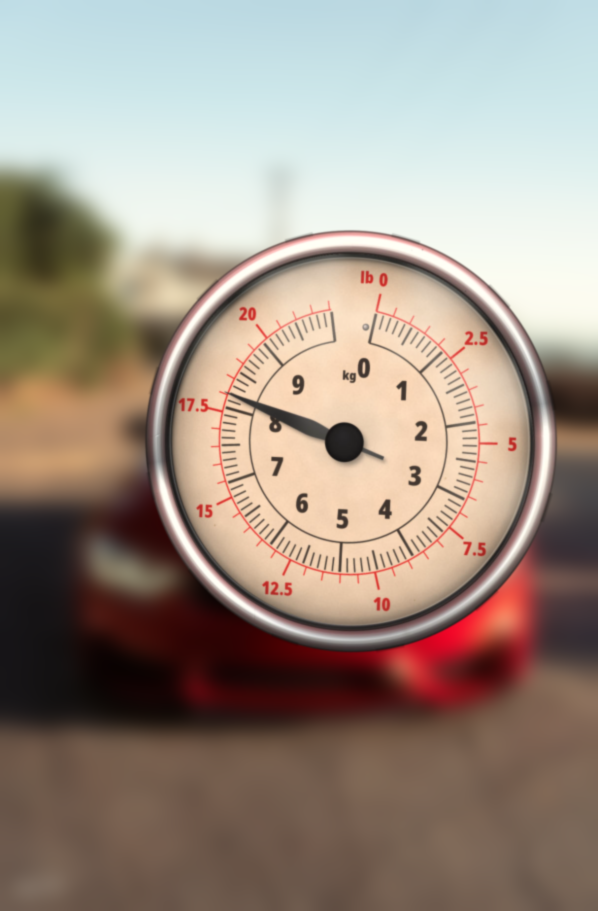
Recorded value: 8.2; kg
